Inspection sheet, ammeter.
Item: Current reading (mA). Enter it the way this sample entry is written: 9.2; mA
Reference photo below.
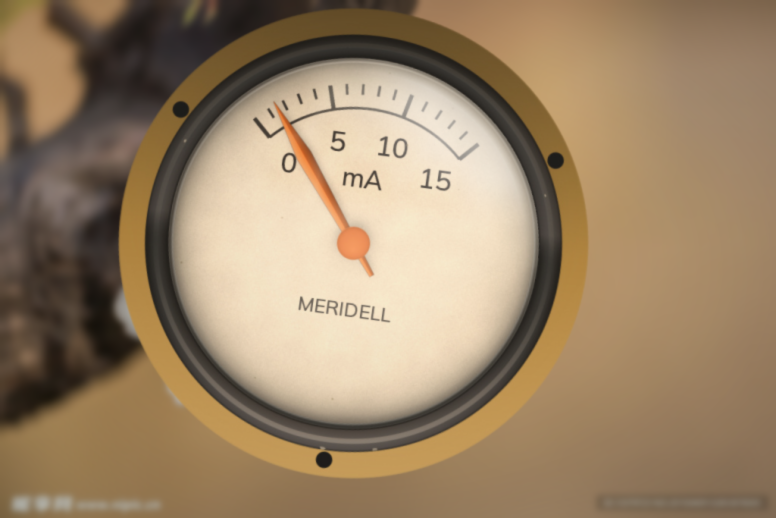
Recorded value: 1.5; mA
